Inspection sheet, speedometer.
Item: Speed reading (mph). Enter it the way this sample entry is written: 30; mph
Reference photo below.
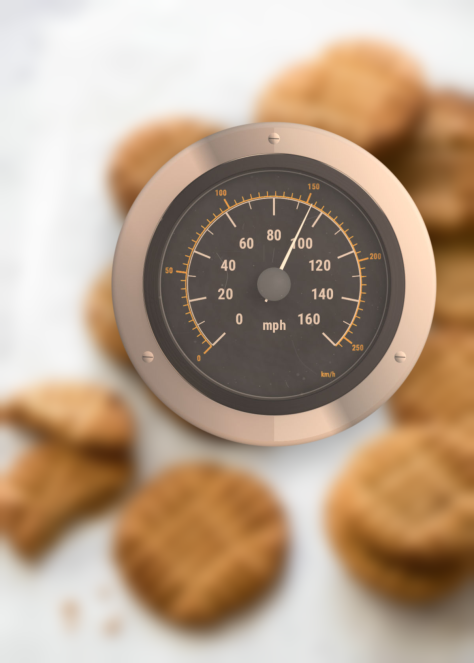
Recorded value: 95; mph
